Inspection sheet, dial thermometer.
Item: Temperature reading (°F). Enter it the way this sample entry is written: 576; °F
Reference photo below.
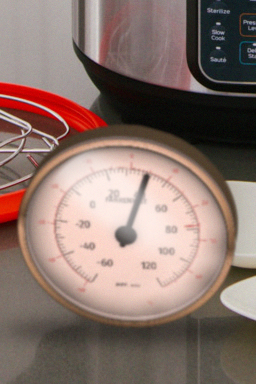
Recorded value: 40; °F
